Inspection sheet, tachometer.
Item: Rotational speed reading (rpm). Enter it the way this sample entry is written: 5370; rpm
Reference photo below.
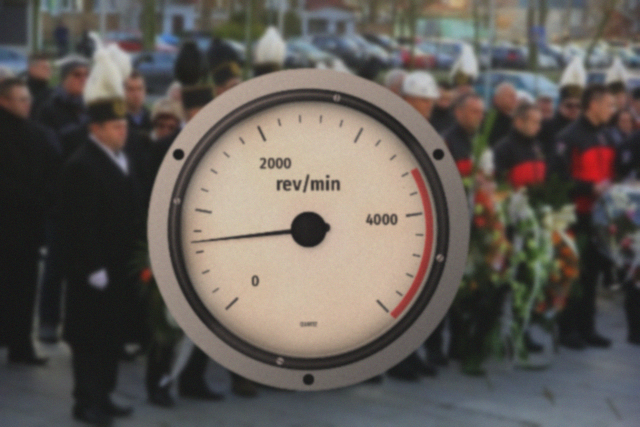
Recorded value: 700; rpm
